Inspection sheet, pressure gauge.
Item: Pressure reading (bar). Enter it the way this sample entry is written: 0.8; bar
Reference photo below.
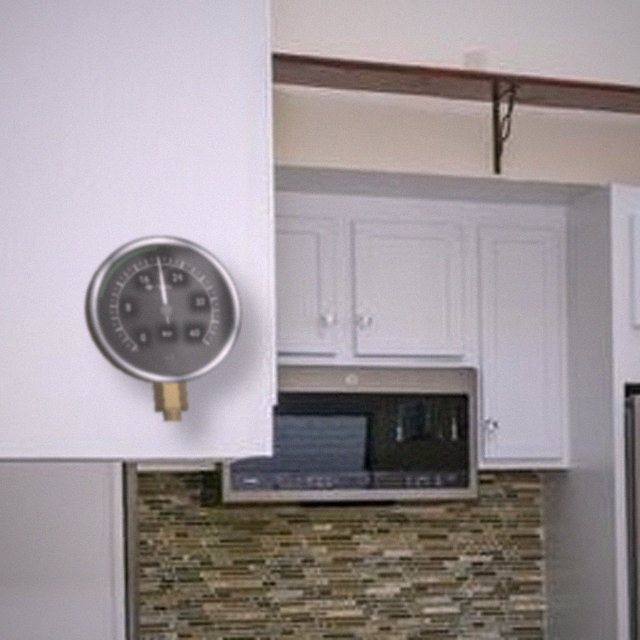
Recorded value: 20; bar
